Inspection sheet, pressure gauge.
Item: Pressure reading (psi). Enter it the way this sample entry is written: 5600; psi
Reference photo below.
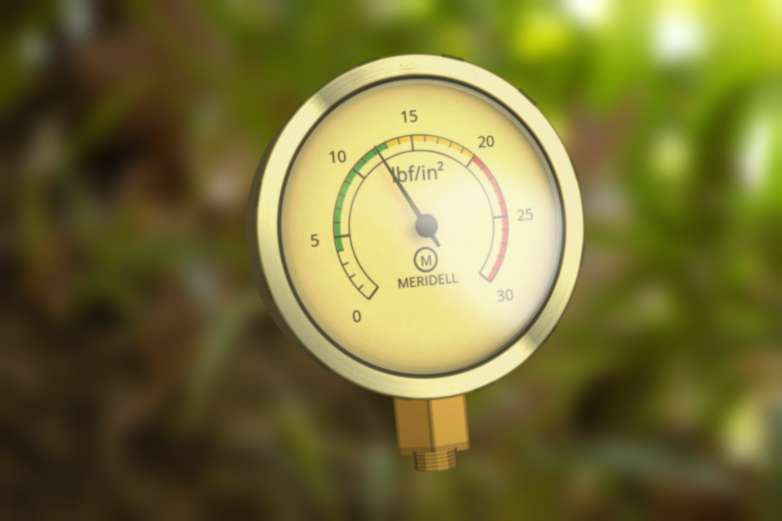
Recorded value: 12; psi
